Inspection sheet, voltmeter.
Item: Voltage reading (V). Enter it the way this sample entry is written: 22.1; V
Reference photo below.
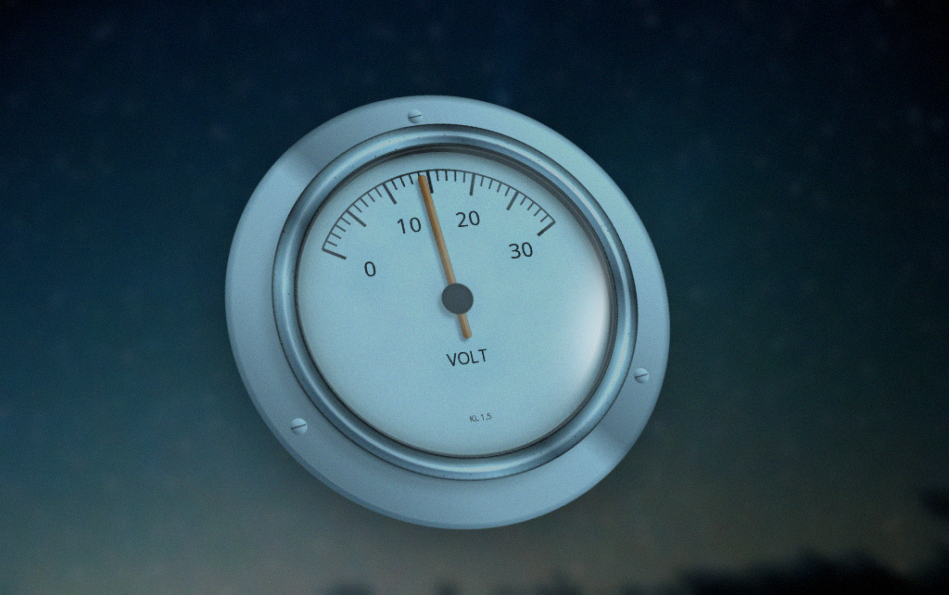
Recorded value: 14; V
